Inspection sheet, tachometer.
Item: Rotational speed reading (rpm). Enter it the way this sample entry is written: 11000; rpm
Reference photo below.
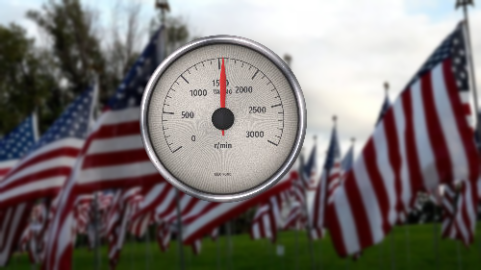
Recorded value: 1550; rpm
